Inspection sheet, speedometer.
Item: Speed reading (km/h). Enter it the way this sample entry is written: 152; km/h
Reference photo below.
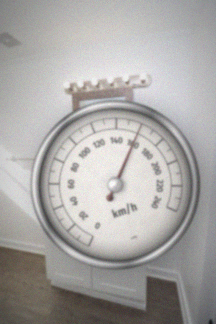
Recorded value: 160; km/h
